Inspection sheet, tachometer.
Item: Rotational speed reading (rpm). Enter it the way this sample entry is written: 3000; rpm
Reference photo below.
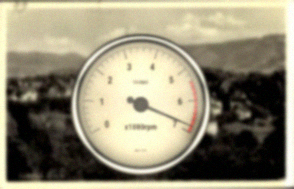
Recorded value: 6800; rpm
